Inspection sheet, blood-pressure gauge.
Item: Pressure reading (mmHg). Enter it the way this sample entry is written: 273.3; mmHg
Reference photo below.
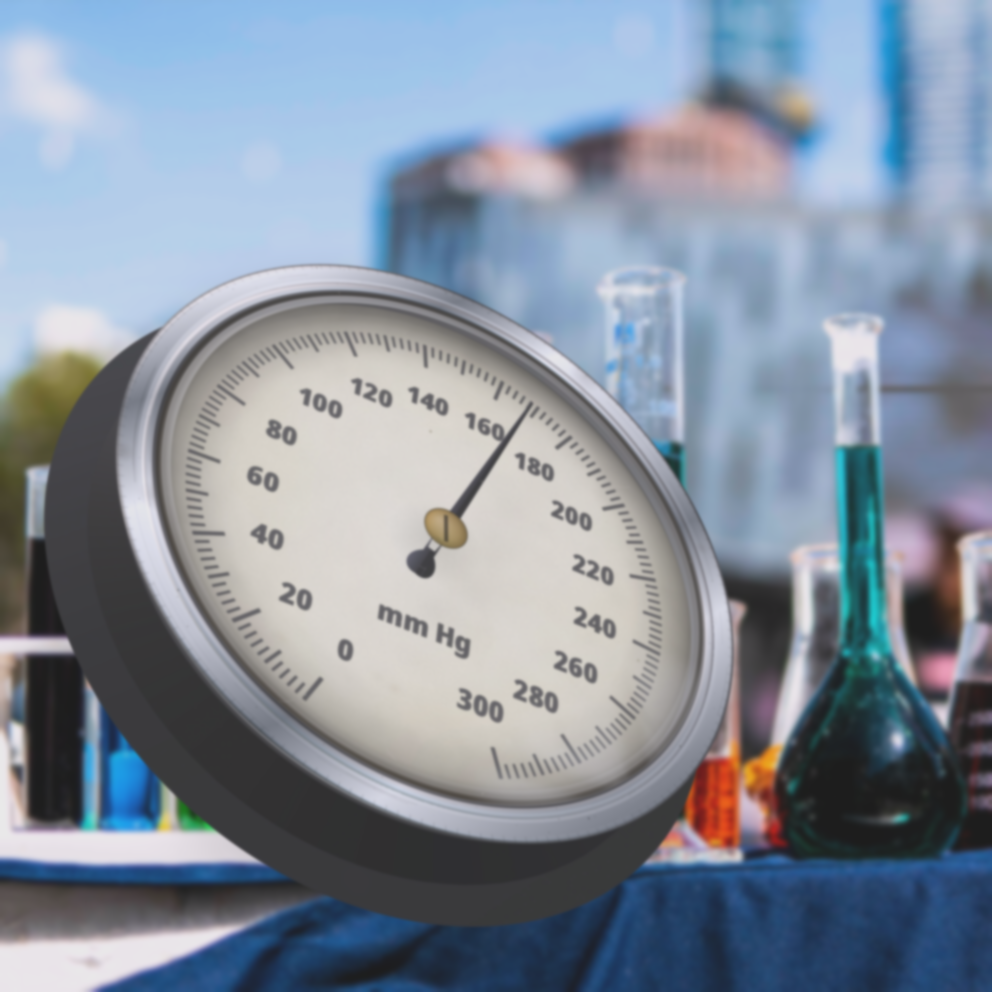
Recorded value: 168; mmHg
